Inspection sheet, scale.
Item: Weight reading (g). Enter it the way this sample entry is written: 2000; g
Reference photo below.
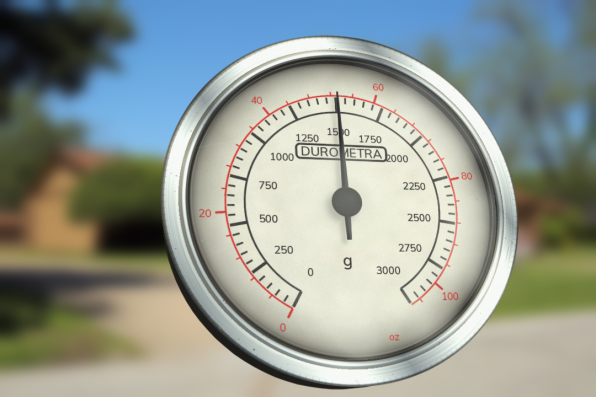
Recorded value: 1500; g
